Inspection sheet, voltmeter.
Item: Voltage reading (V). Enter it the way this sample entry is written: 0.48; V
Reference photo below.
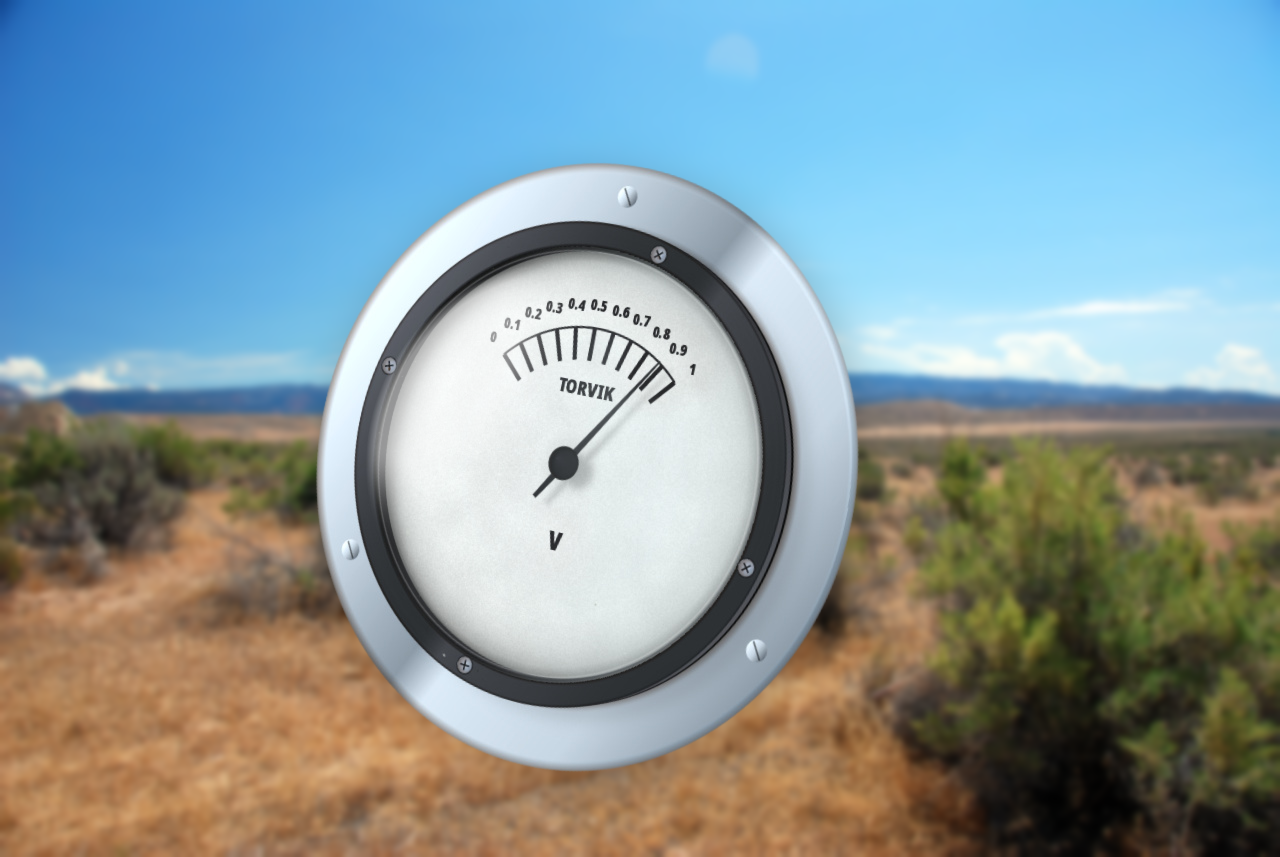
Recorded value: 0.9; V
